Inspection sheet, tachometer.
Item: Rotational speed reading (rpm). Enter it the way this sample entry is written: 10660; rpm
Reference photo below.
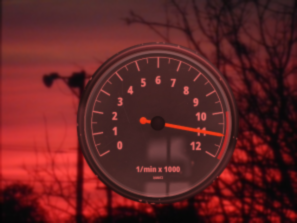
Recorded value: 11000; rpm
